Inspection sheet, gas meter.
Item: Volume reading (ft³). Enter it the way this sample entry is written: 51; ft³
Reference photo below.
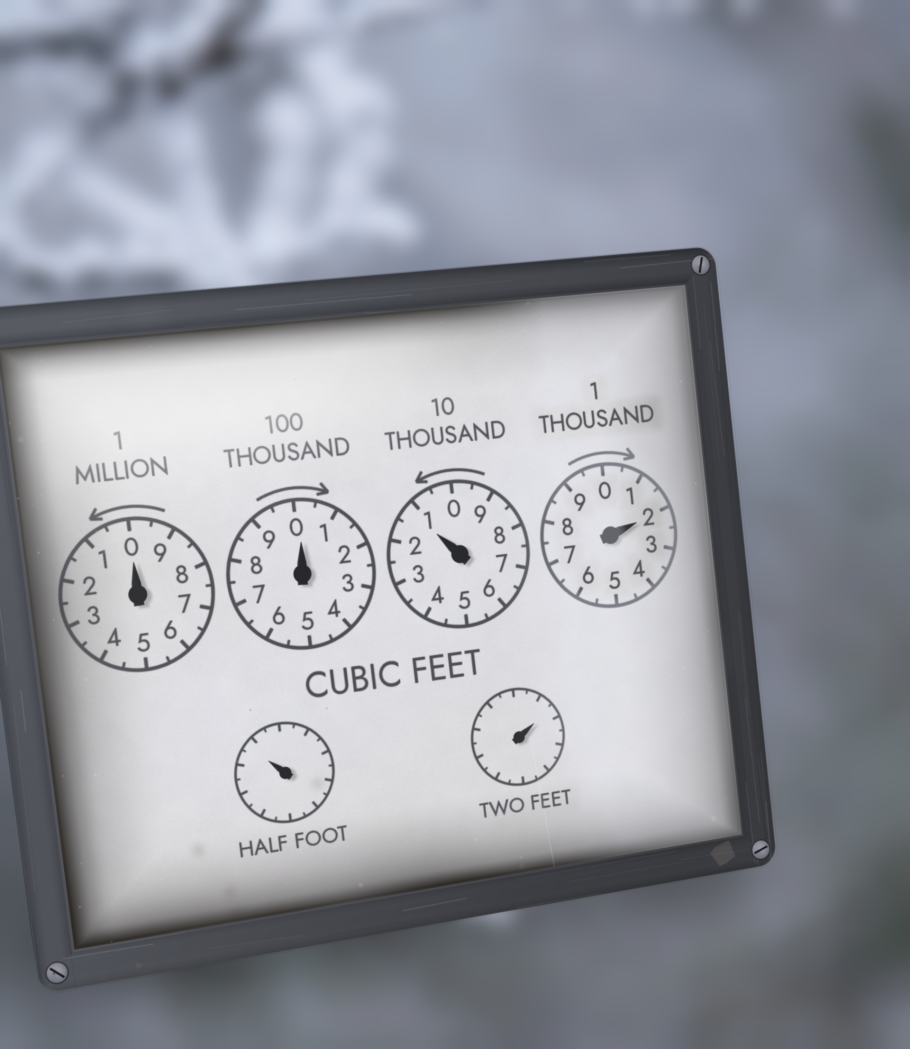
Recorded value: 1200; ft³
